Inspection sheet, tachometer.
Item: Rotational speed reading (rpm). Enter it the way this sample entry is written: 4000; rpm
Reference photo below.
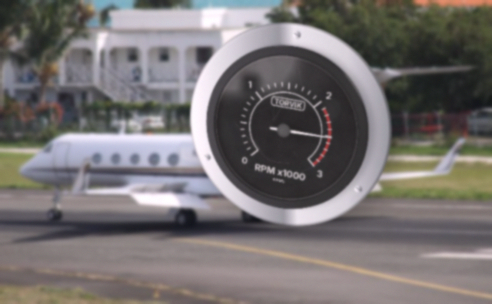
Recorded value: 2500; rpm
